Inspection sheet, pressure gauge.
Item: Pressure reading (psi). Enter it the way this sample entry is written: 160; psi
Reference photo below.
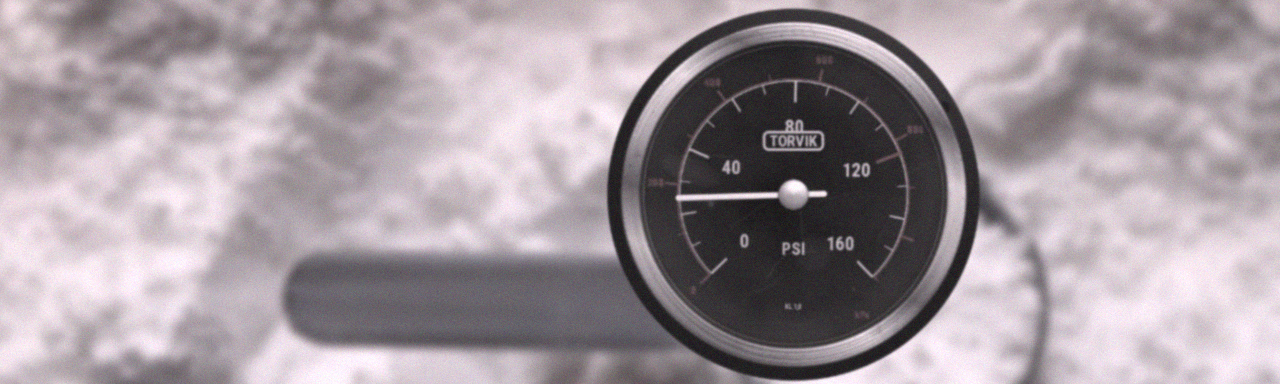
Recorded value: 25; psi
